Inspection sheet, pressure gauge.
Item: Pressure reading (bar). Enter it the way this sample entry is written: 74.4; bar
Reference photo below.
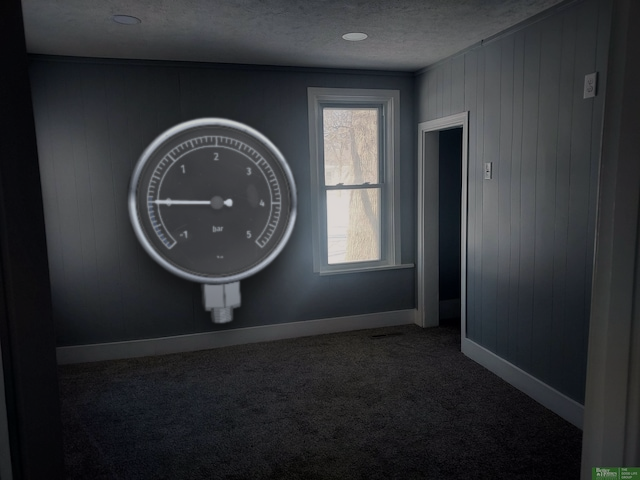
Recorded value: 0; bar
